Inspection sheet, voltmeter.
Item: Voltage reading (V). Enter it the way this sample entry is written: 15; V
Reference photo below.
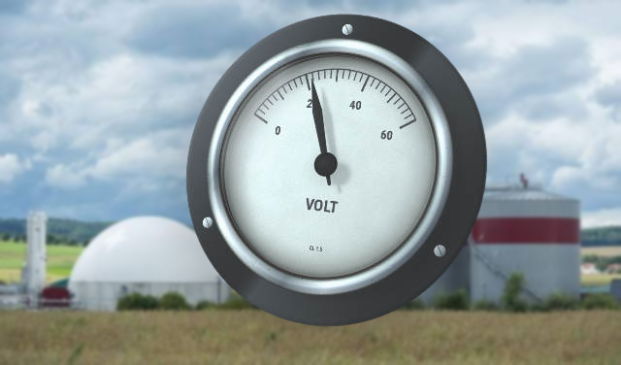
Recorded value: 22; V
